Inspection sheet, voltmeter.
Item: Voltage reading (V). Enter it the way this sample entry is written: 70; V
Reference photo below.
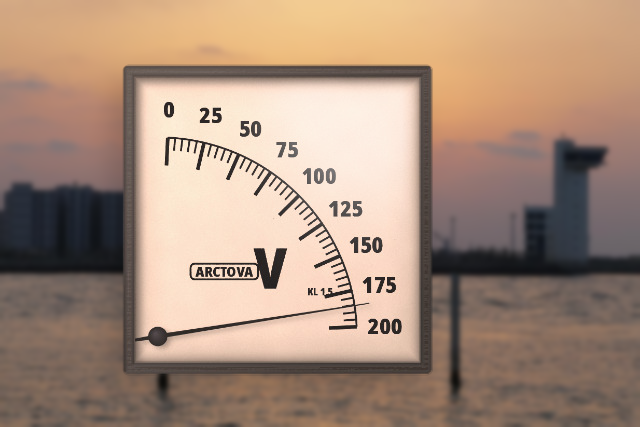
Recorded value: 185; V
